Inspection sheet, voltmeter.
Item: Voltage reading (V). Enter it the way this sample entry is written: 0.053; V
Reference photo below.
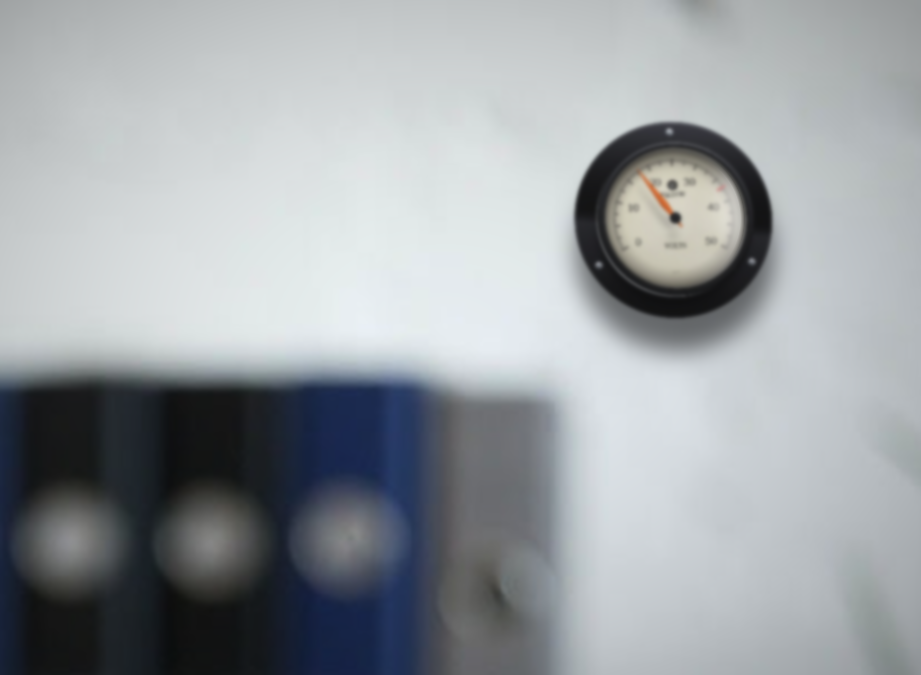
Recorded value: 17.5; V
